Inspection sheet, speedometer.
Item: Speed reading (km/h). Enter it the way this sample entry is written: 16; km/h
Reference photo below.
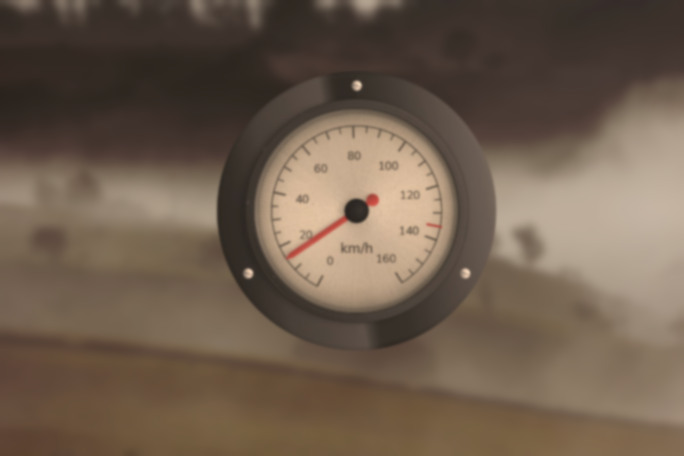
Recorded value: 15; km/h
